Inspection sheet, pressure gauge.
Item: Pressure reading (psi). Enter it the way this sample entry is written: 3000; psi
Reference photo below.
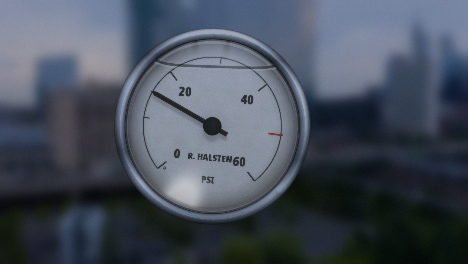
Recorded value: 15; psi
